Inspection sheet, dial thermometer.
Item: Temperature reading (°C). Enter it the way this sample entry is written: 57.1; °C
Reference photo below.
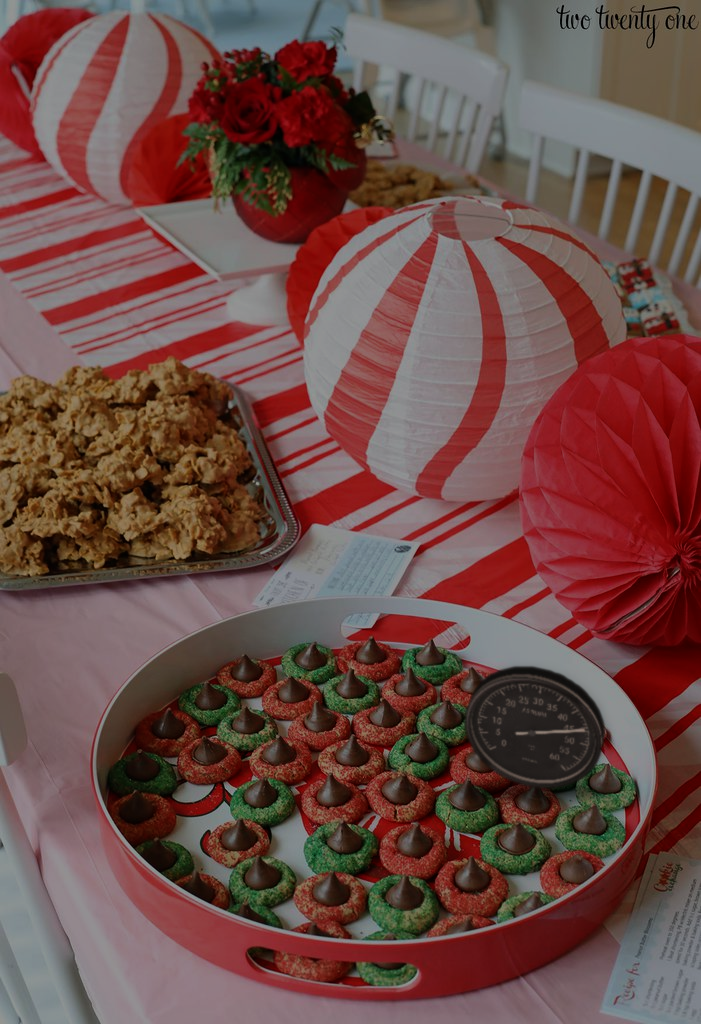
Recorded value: 45; °C
